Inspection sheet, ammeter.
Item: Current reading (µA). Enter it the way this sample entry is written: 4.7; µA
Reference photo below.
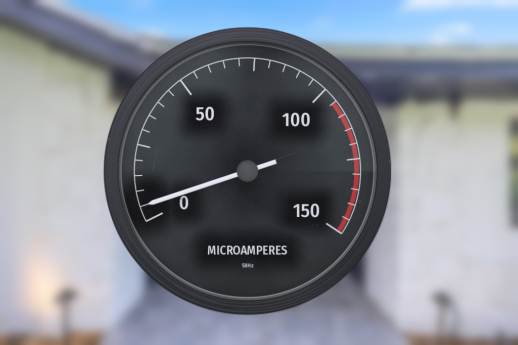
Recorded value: 5; µA
